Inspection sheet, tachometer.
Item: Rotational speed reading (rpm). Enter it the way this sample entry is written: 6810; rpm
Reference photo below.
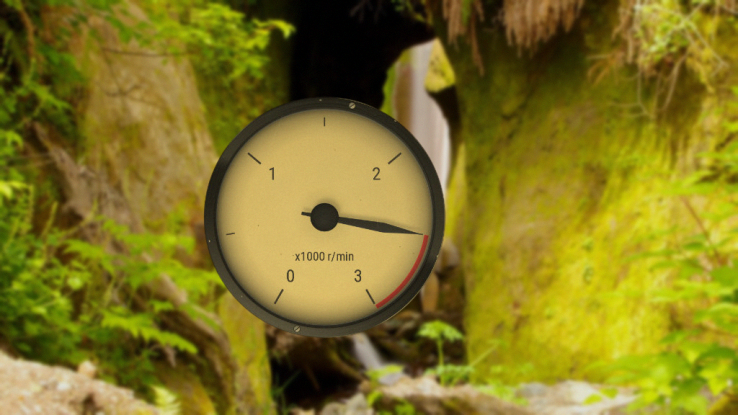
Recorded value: 2500; rpm
